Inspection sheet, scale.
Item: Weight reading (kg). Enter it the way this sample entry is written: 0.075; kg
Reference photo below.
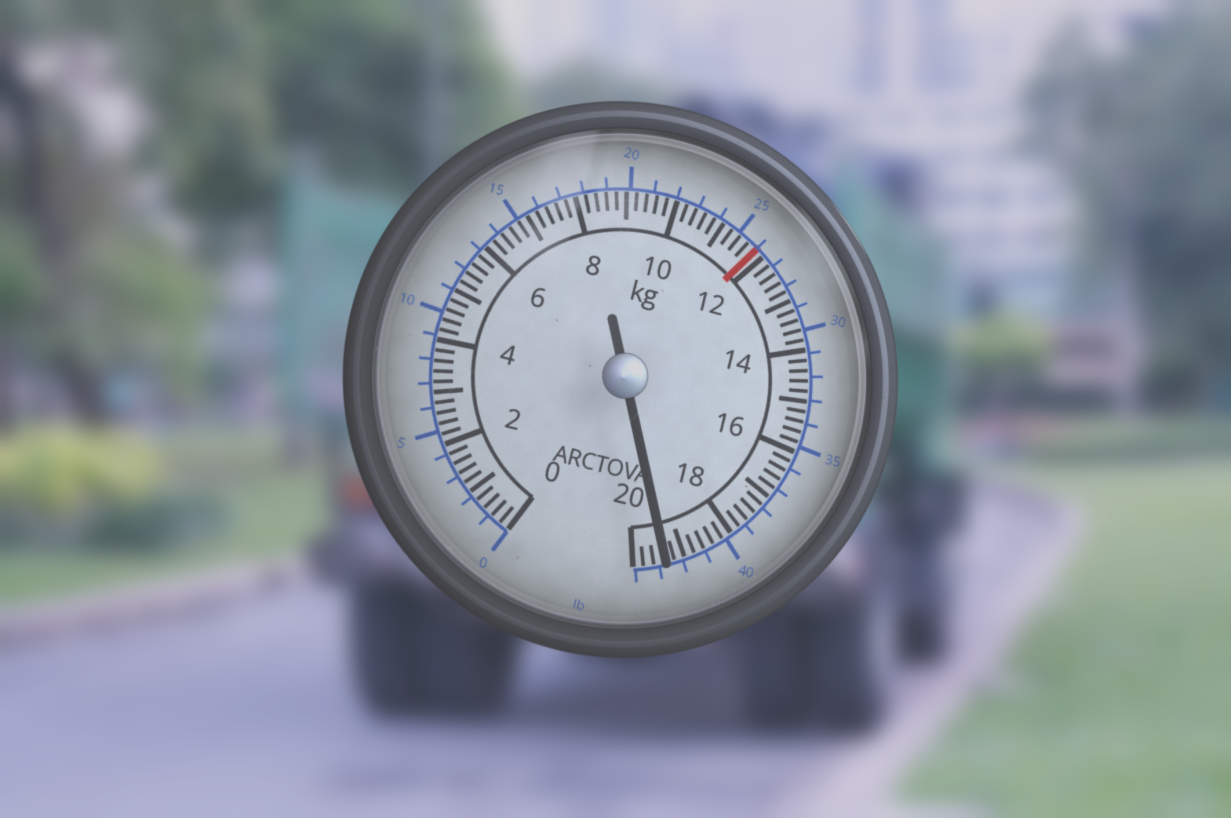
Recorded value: 19.4; kg
